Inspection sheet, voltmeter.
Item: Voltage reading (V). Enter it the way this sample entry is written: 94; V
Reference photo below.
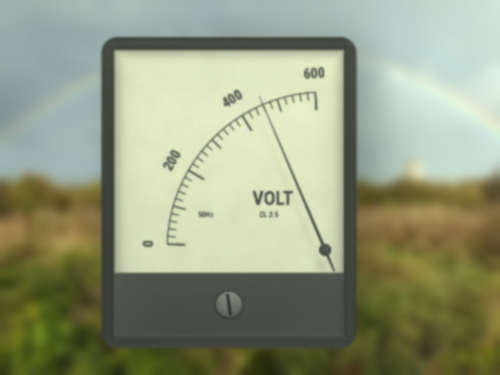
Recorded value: 460; V
